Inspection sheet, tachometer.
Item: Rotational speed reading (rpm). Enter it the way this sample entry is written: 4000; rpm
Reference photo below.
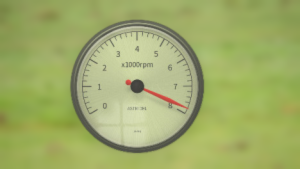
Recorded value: 7800; rpm
